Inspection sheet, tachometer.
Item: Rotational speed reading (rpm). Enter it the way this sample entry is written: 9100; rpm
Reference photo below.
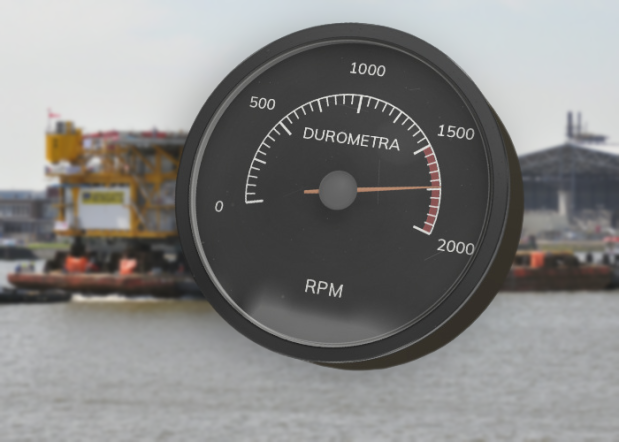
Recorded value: 1750; rpm
